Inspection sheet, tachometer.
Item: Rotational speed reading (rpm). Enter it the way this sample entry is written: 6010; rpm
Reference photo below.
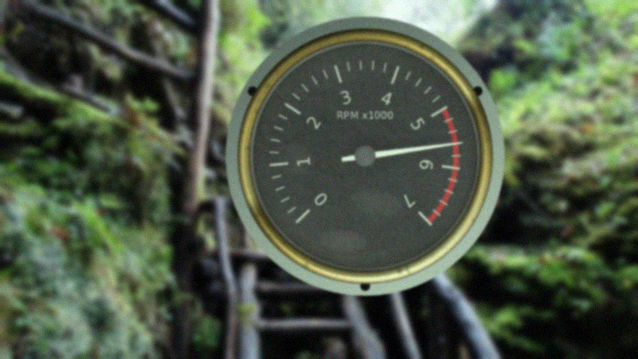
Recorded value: 5600; rpm
